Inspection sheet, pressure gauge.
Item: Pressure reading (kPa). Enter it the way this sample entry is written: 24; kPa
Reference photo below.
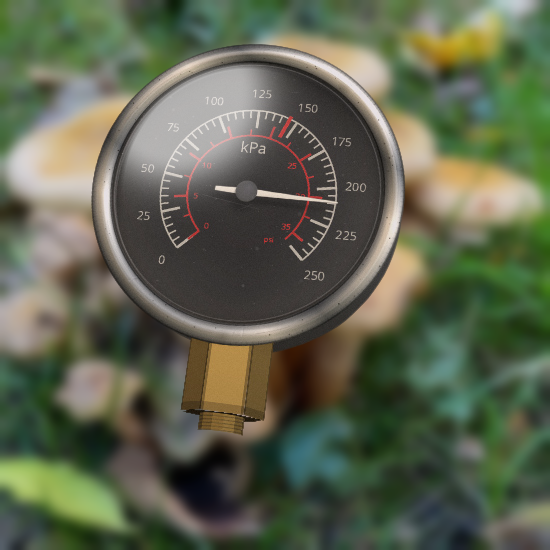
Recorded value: 210; kPa
